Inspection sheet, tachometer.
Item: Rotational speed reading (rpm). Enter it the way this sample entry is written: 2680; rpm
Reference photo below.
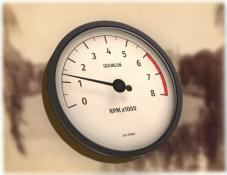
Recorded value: 1250; rpm
